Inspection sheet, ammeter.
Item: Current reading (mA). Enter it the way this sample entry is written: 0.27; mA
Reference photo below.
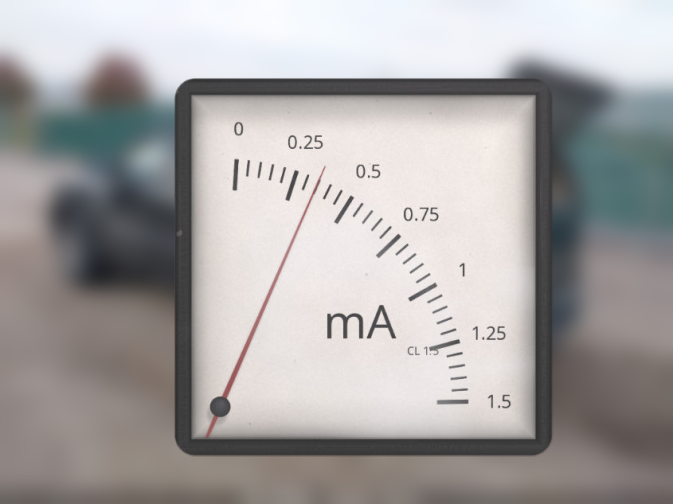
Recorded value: 0.35; mA
